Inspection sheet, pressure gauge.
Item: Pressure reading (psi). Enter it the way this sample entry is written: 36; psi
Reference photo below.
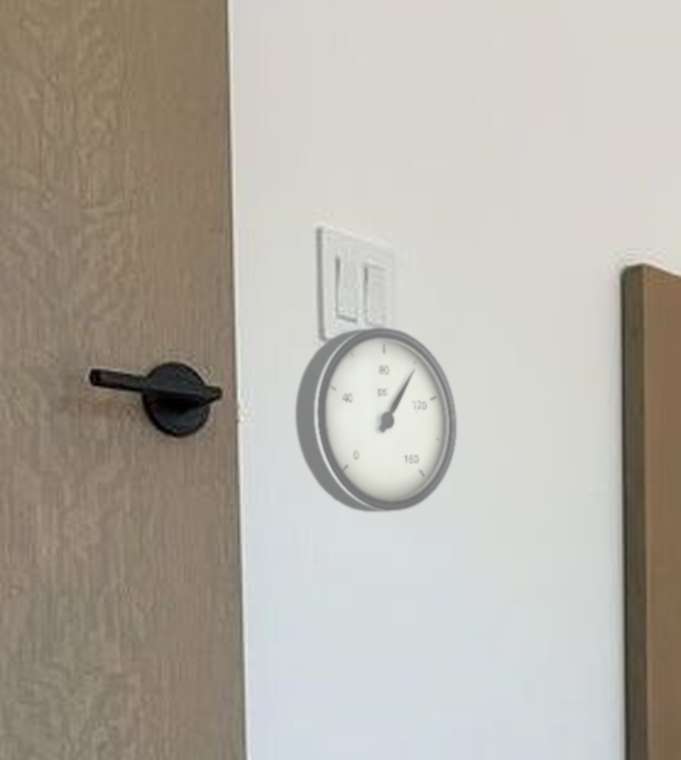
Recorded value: 100; psi
